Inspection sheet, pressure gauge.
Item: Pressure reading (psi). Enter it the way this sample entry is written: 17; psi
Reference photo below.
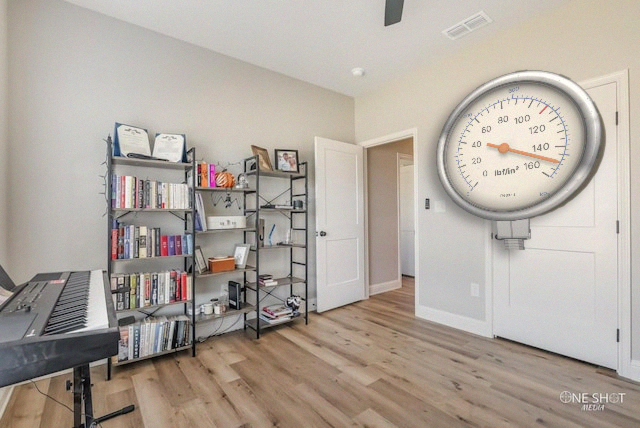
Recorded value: 150; psi
